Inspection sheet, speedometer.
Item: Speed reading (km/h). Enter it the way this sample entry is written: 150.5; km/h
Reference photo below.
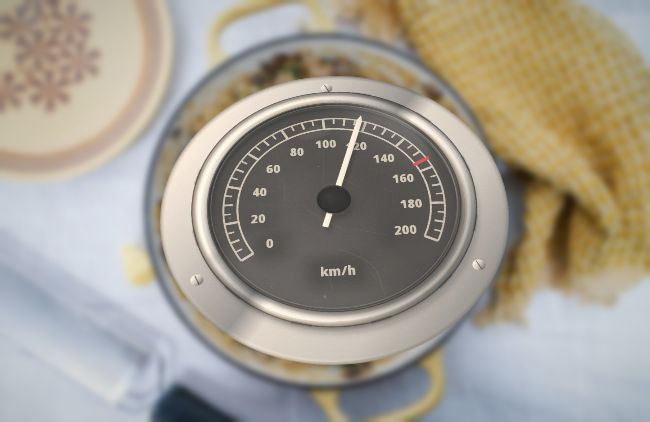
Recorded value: 117.5; km/h
